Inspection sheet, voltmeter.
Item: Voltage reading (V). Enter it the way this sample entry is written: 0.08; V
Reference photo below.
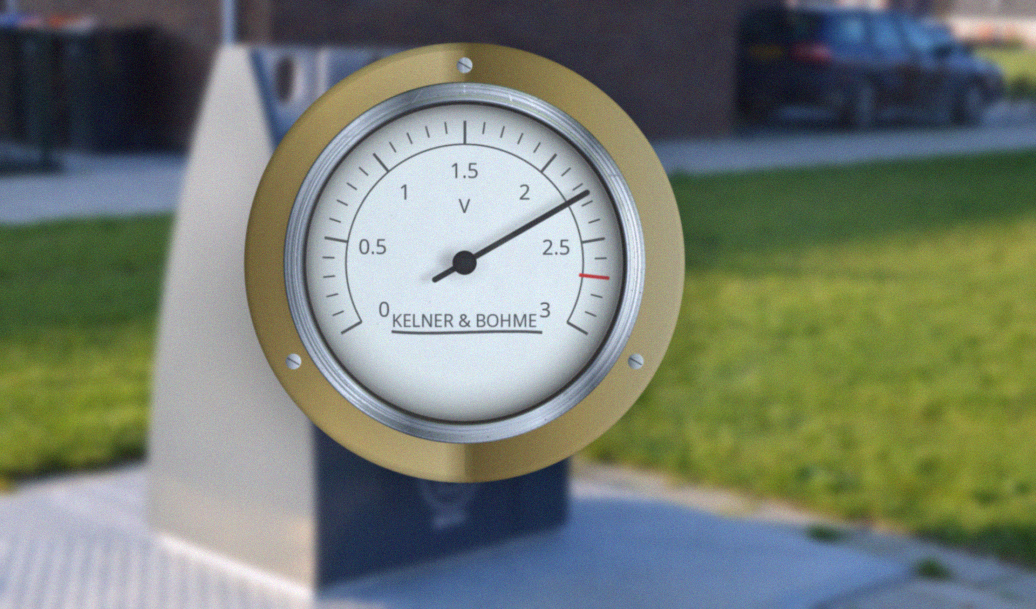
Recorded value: 2.25; V
